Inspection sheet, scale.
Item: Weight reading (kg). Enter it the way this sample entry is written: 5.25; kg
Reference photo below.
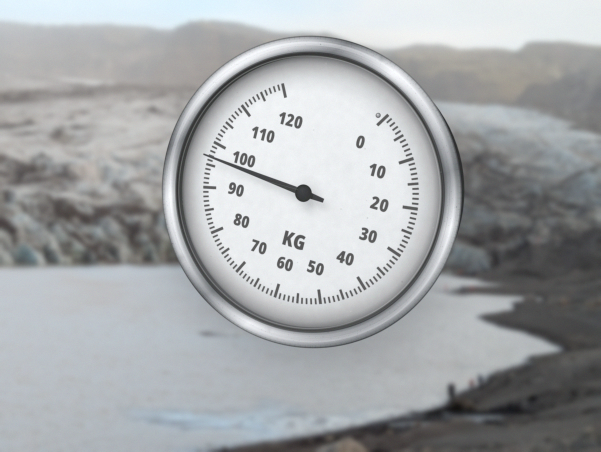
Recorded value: 97; kg
